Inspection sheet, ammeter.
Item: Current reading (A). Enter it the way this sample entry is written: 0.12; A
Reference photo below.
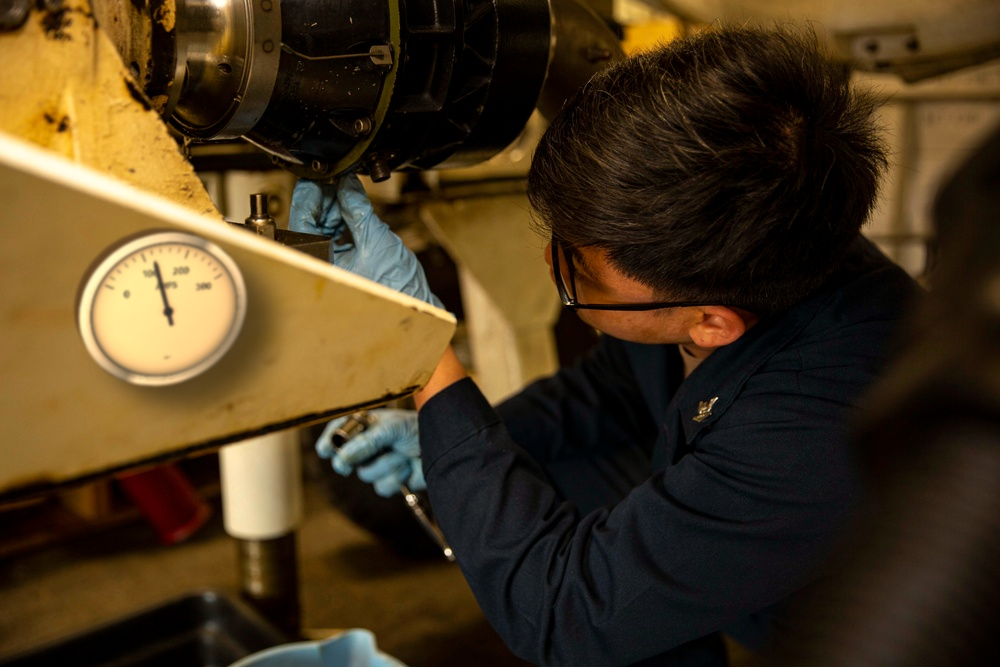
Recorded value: 120; A
